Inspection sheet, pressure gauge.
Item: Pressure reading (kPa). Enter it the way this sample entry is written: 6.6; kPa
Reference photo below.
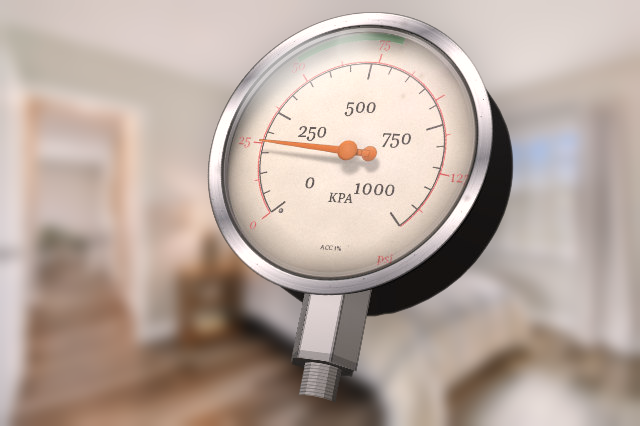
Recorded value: 175; kPa
